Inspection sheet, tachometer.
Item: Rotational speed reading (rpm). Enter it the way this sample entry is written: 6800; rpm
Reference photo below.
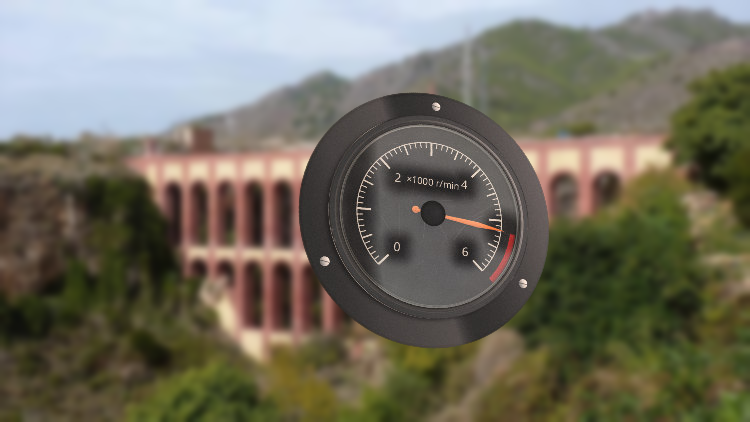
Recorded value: 5200; rpm
